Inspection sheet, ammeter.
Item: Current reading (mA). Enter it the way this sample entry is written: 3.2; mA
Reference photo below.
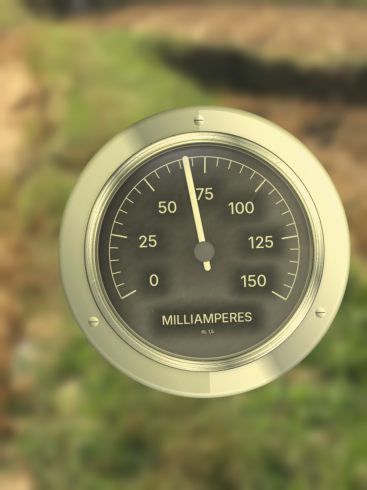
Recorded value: 67.5; mA
